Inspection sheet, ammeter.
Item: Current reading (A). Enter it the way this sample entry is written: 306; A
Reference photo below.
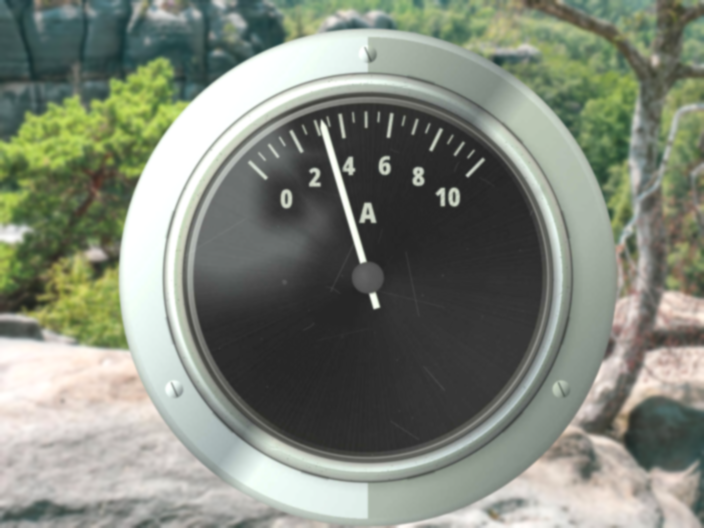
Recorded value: 3.25; A
